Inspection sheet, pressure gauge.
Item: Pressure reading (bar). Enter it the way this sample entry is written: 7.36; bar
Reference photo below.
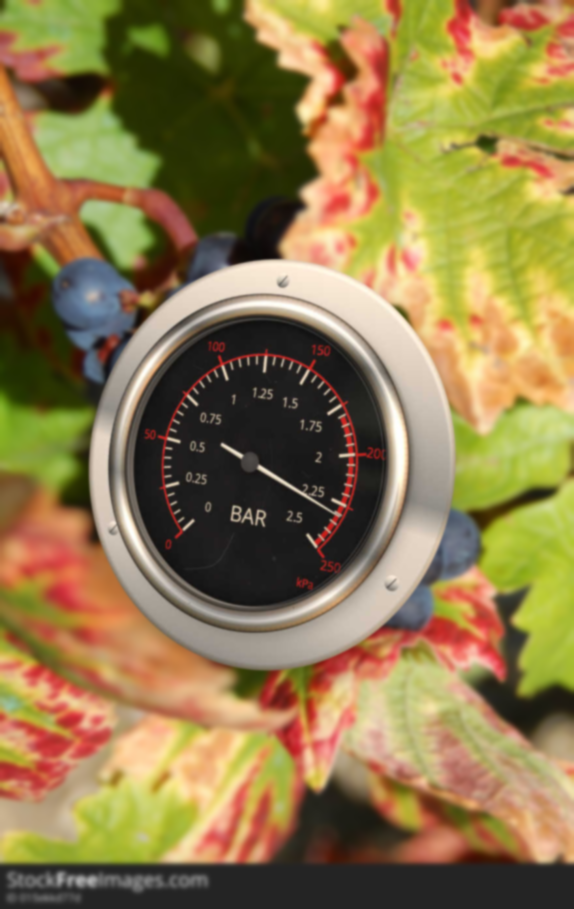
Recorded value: 2.3; bar
